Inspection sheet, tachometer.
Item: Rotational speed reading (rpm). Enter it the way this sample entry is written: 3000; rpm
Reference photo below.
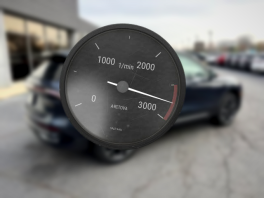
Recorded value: 2750; rpm
